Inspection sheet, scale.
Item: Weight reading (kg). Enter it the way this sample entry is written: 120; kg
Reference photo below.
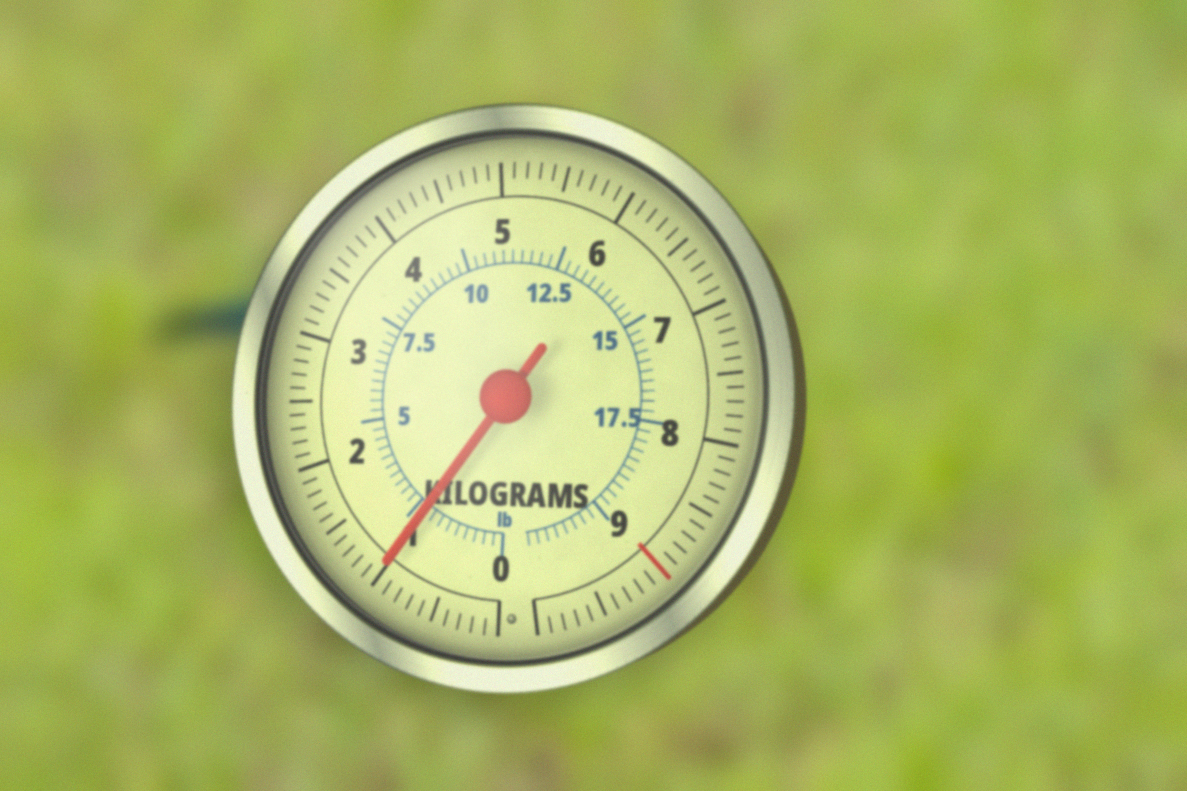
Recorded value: 1; kg
